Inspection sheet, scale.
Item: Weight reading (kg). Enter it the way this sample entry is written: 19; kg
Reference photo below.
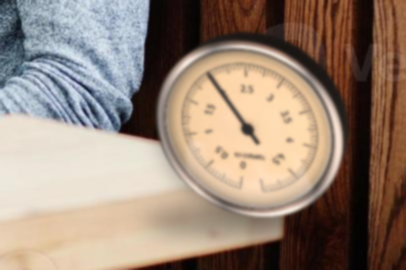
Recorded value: 2; kg
